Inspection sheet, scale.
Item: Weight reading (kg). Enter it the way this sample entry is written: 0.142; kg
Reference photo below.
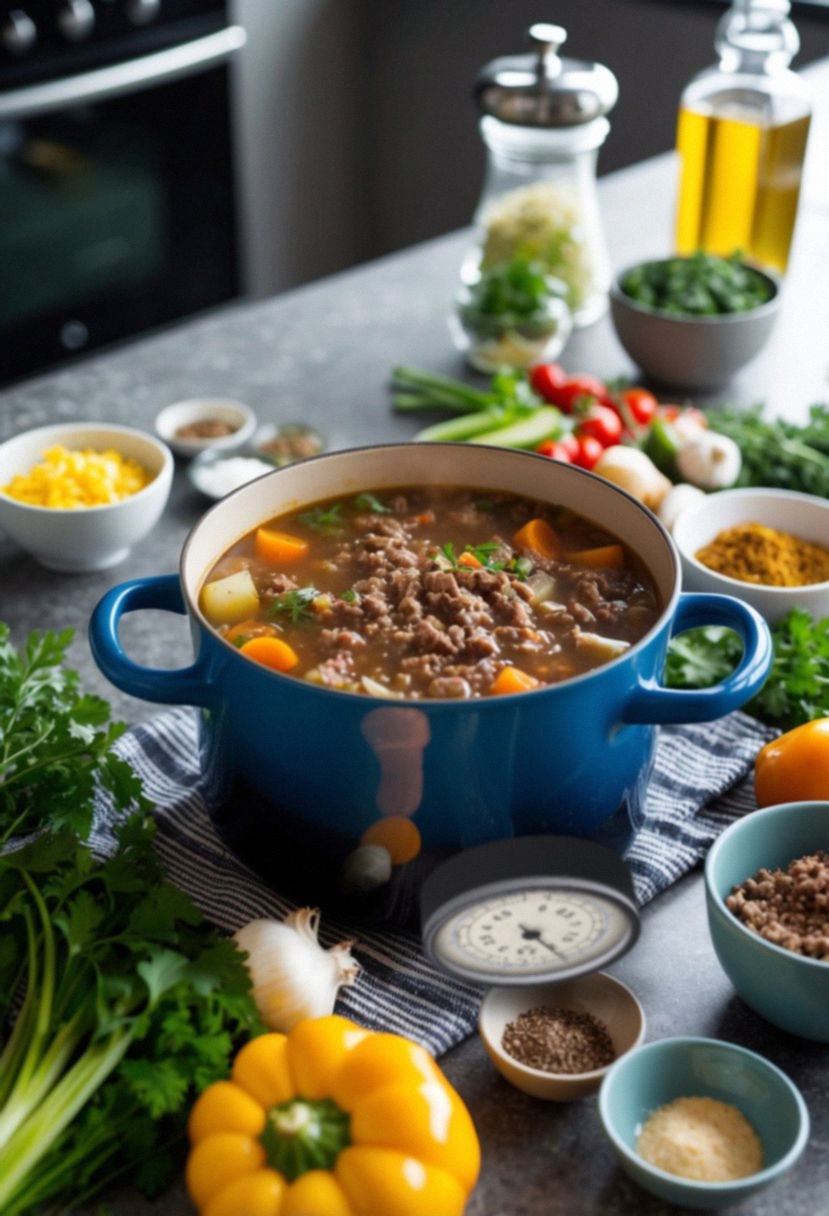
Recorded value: 2; kg
